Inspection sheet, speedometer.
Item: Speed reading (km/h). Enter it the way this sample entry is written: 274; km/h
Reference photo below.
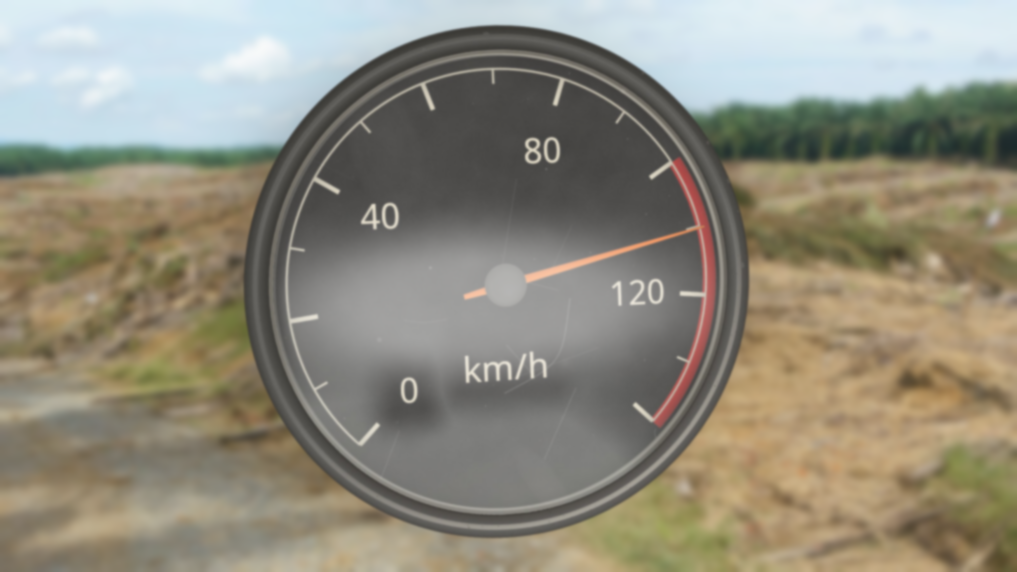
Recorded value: 110; km/h
